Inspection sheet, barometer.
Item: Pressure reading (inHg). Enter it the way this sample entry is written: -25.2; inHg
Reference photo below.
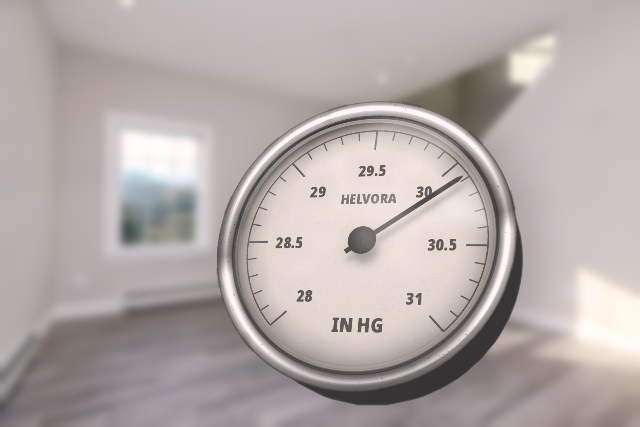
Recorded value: 30.1; inHg
